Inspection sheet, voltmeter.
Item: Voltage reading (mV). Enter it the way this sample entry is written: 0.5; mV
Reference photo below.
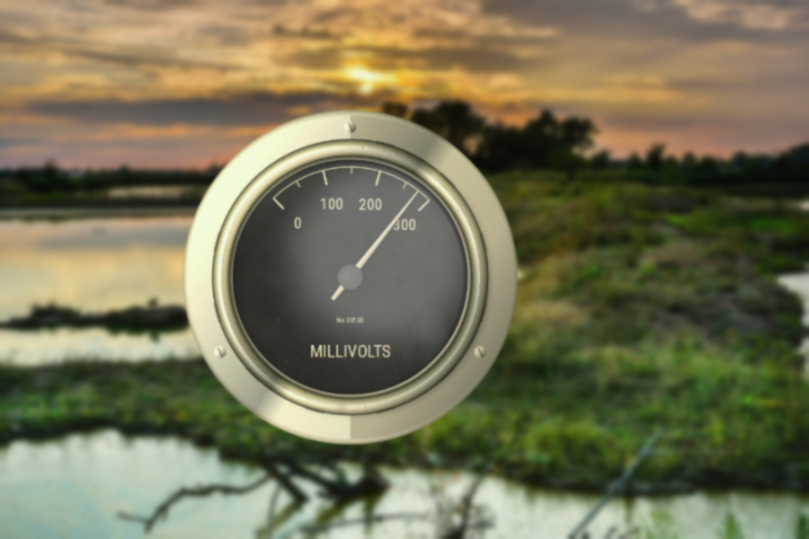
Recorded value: 275; mV
